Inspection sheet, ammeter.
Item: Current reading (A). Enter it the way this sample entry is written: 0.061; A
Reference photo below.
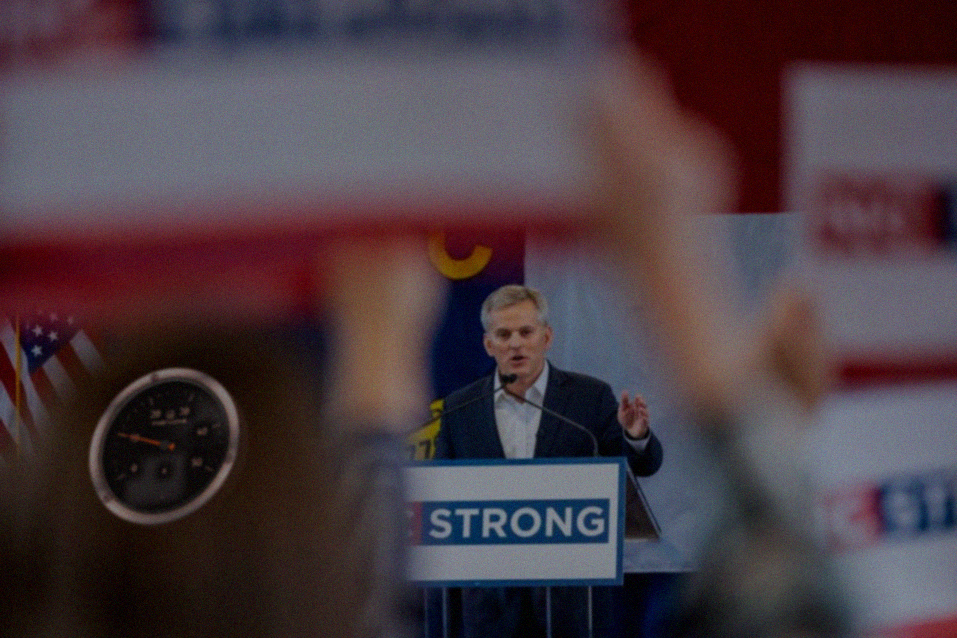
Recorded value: 10; A
